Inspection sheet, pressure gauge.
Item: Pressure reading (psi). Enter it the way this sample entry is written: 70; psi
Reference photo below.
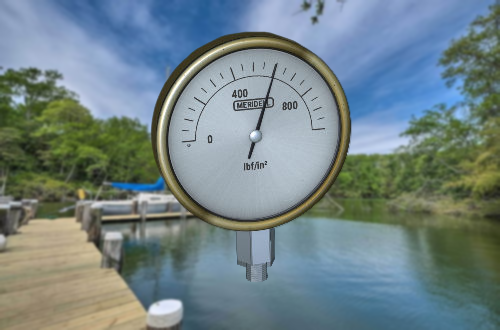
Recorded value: 600; psi
